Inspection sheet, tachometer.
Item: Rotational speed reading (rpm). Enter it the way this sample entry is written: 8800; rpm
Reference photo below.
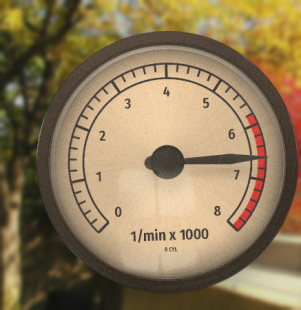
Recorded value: 6600; rpm
